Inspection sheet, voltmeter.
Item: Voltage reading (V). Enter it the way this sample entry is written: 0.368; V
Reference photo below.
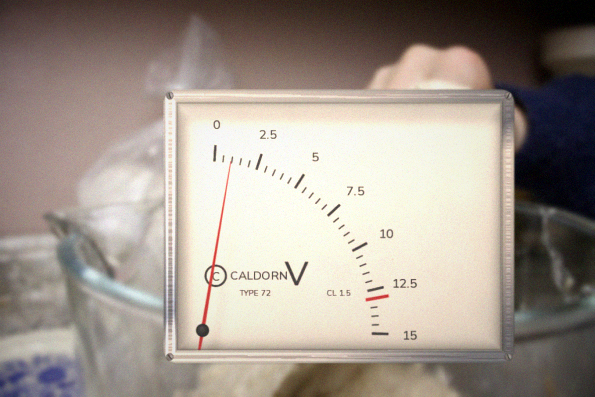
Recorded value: 1; V
